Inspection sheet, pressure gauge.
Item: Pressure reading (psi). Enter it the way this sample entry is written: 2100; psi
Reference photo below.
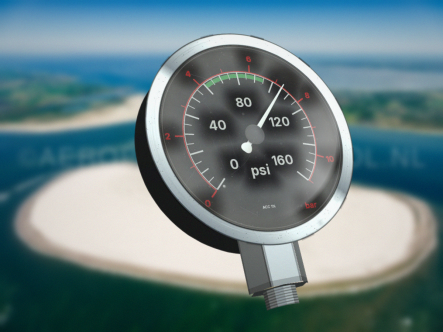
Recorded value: 105; psi
